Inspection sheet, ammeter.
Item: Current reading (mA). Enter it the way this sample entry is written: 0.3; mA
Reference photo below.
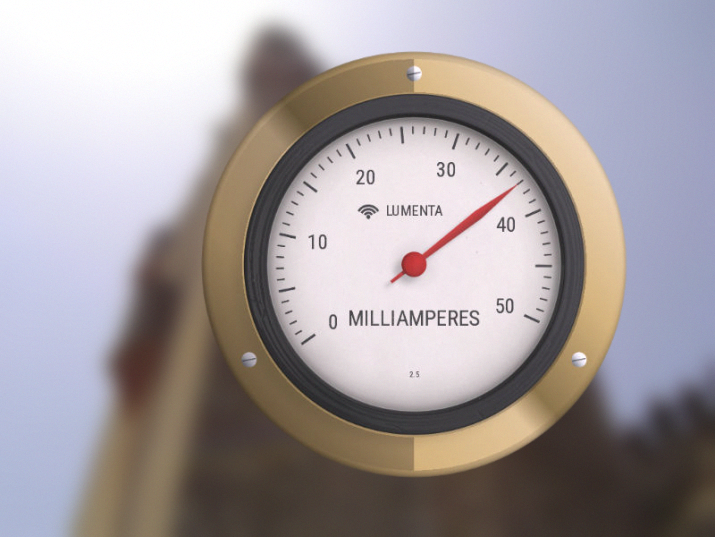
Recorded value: 37; mA
